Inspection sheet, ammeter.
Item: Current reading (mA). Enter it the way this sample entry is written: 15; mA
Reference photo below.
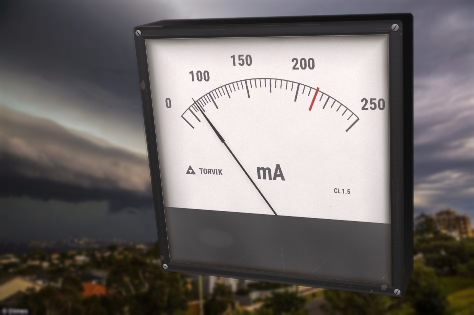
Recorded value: 75; mA
